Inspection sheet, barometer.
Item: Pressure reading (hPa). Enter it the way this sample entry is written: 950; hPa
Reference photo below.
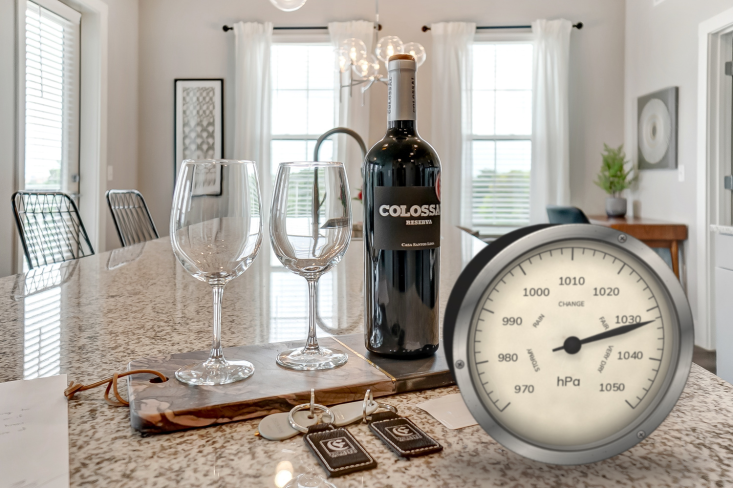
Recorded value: 1032; hPa
